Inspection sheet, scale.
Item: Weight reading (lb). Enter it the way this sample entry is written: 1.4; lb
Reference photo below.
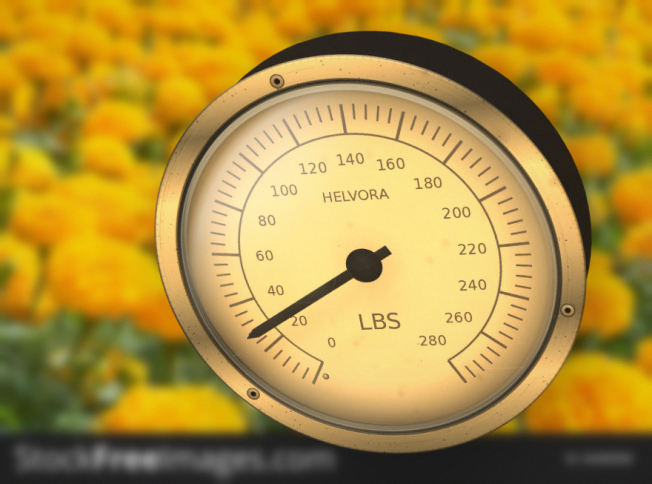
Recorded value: 28; lb
